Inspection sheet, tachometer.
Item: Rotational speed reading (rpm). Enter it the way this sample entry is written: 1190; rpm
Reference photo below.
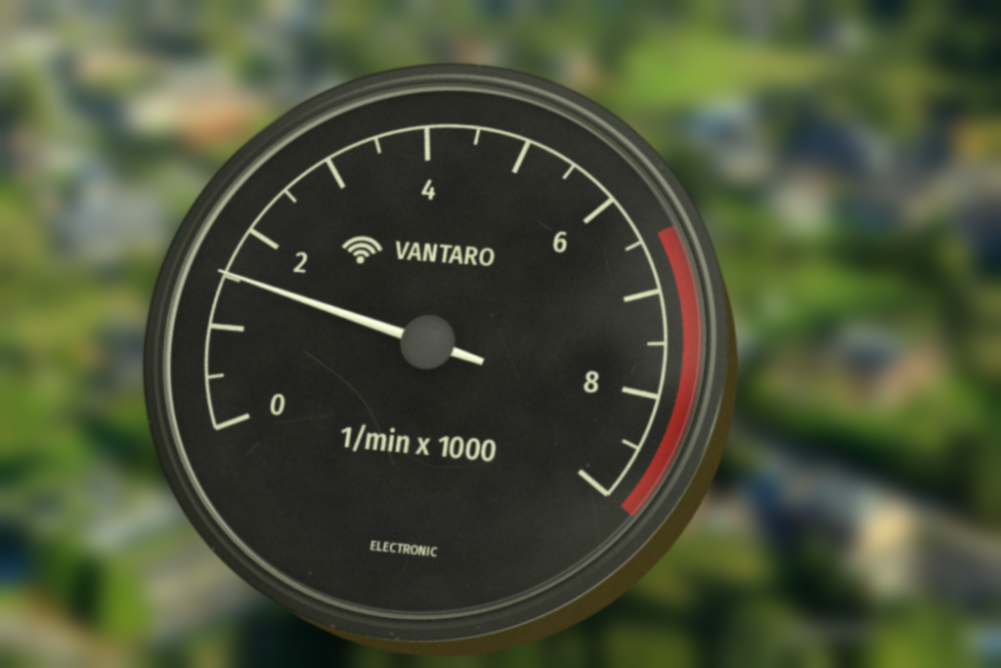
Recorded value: 1500; rpm
